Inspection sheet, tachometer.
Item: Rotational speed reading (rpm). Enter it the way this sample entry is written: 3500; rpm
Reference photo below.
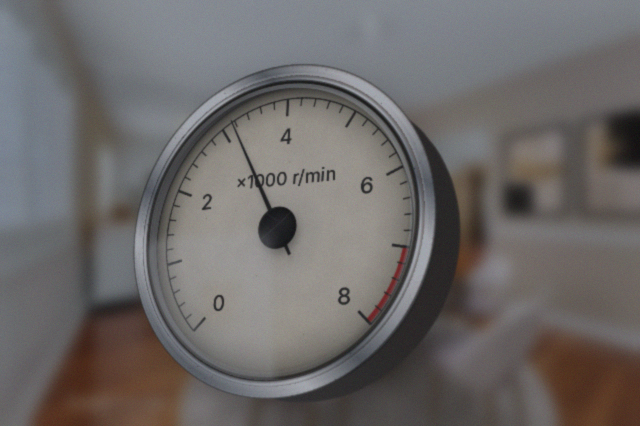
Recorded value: 3200; rpm
